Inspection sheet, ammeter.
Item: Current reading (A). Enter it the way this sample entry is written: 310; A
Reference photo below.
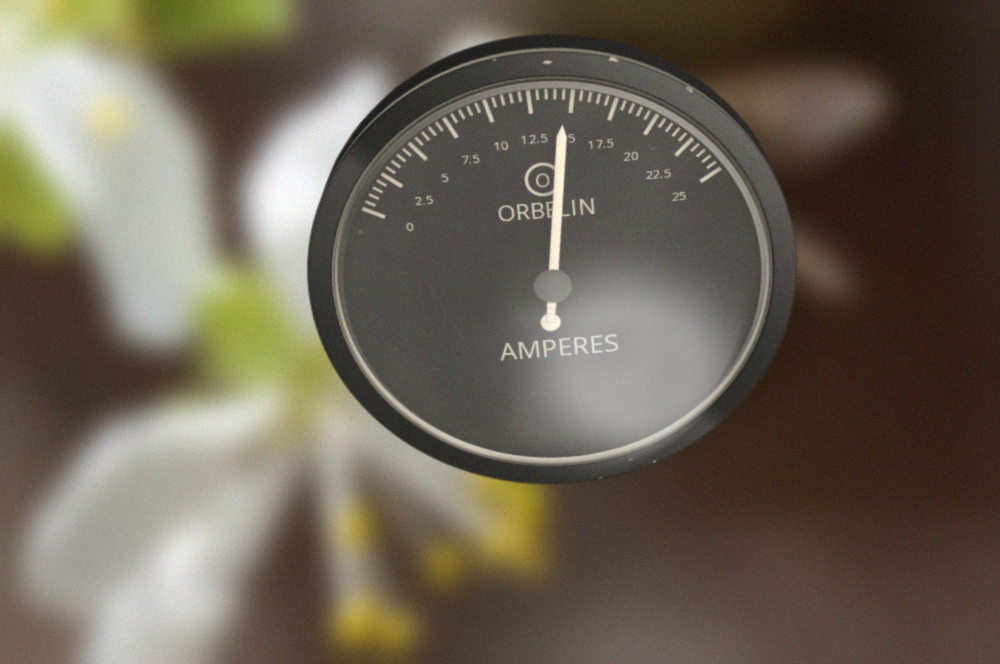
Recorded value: 14.5; A
